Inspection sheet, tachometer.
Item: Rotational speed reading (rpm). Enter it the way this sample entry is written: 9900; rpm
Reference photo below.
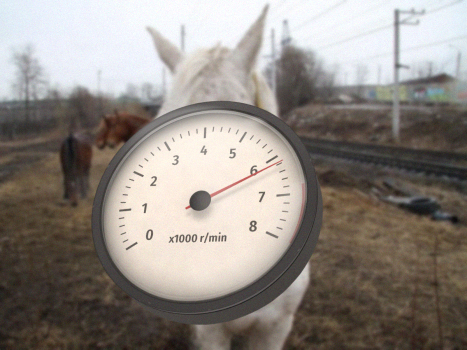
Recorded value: 6200; rpm
